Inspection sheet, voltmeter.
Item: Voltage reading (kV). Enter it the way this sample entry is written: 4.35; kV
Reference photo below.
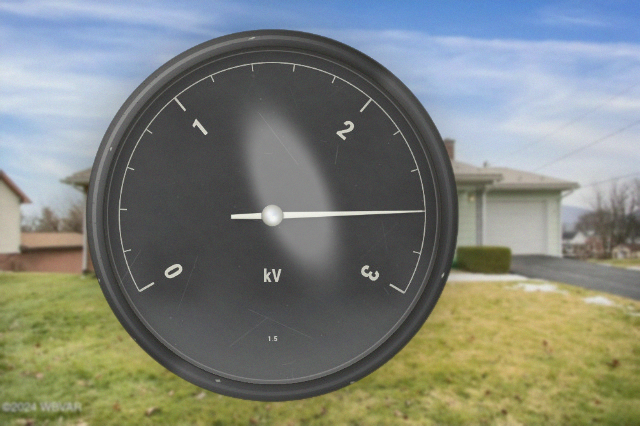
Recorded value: 2.6; kV
